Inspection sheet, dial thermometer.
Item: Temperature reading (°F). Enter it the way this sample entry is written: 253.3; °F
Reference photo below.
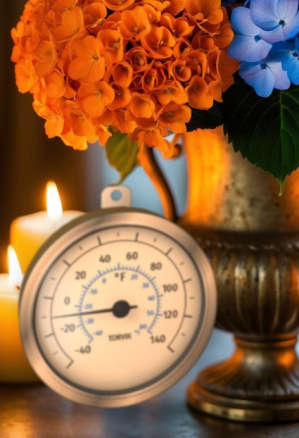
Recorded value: -10; °F
